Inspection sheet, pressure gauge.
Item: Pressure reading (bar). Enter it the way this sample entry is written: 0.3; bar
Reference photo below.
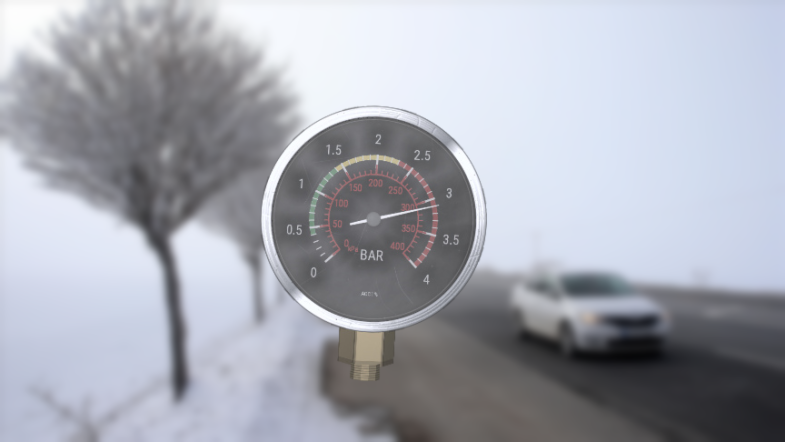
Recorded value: 3.1; bar
